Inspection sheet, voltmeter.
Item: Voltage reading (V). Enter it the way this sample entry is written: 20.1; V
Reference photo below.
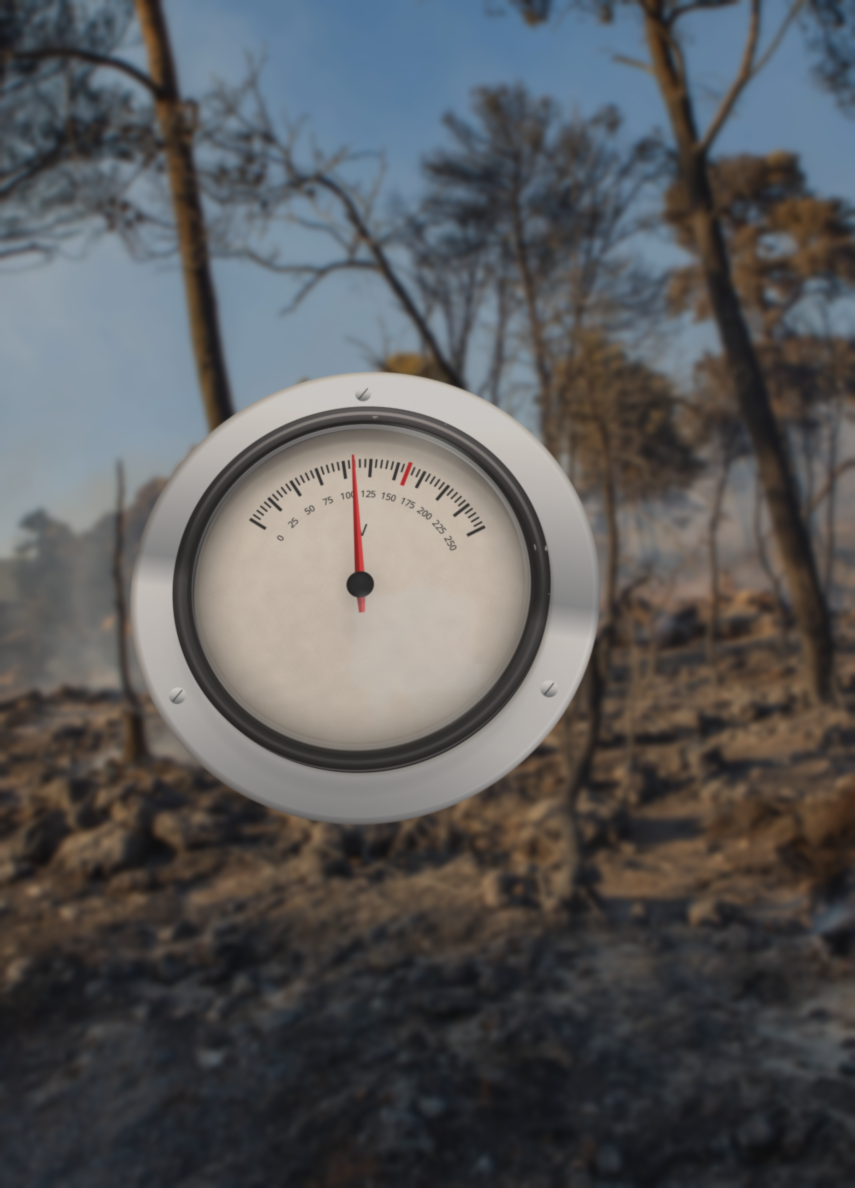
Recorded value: 110; V
